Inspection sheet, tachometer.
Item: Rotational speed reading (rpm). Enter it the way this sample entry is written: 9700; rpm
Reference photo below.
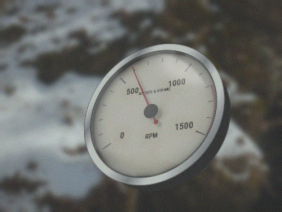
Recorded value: 600; rpm
